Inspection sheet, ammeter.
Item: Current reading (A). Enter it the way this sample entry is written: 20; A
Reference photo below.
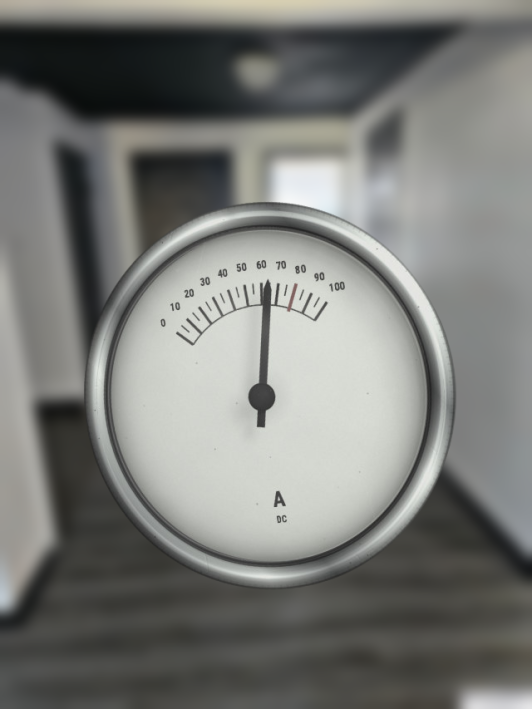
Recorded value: 65; A
